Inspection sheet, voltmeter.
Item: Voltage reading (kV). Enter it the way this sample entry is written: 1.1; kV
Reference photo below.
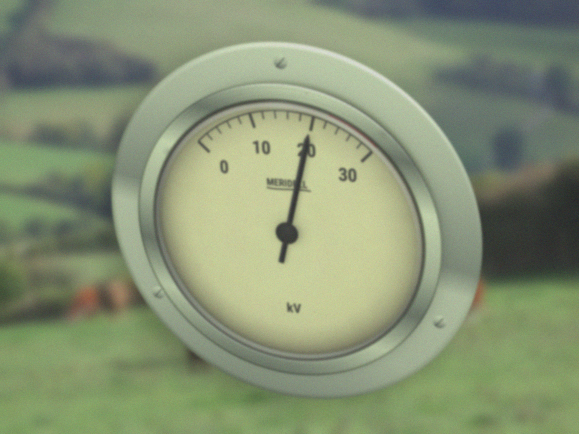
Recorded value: 20; kV
